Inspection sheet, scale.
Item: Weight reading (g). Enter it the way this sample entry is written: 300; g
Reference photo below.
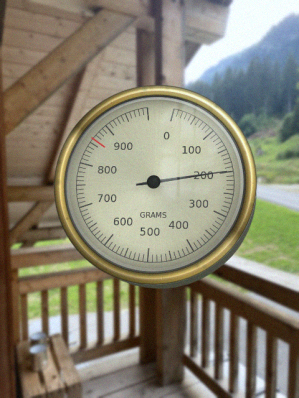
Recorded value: 200; g
